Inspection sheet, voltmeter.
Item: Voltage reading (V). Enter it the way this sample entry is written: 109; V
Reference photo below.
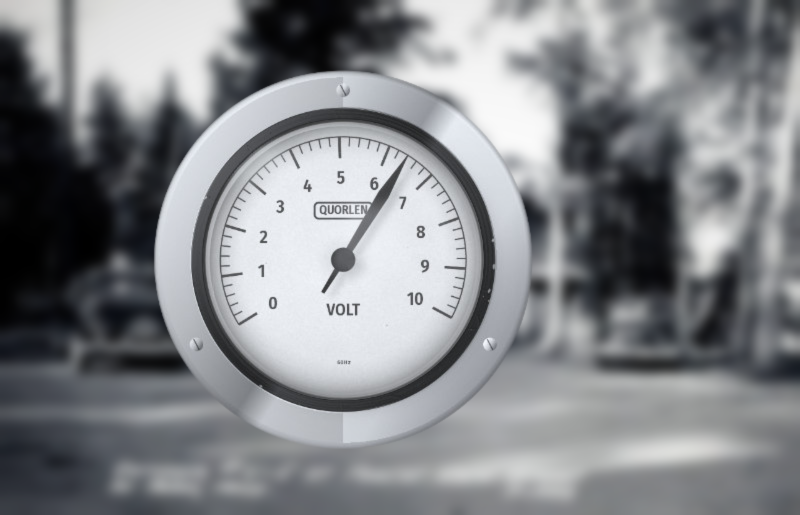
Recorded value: 6.4; V
